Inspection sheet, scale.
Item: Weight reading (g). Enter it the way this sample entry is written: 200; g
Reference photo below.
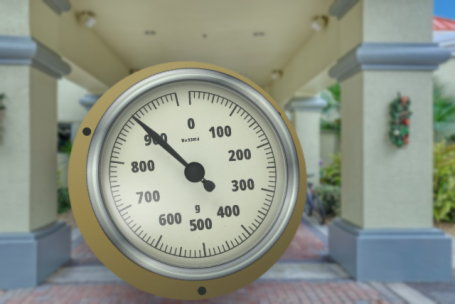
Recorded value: 900; g
